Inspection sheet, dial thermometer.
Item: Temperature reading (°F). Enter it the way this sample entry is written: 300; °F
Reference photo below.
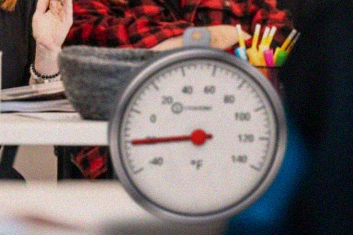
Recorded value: -20; °F
